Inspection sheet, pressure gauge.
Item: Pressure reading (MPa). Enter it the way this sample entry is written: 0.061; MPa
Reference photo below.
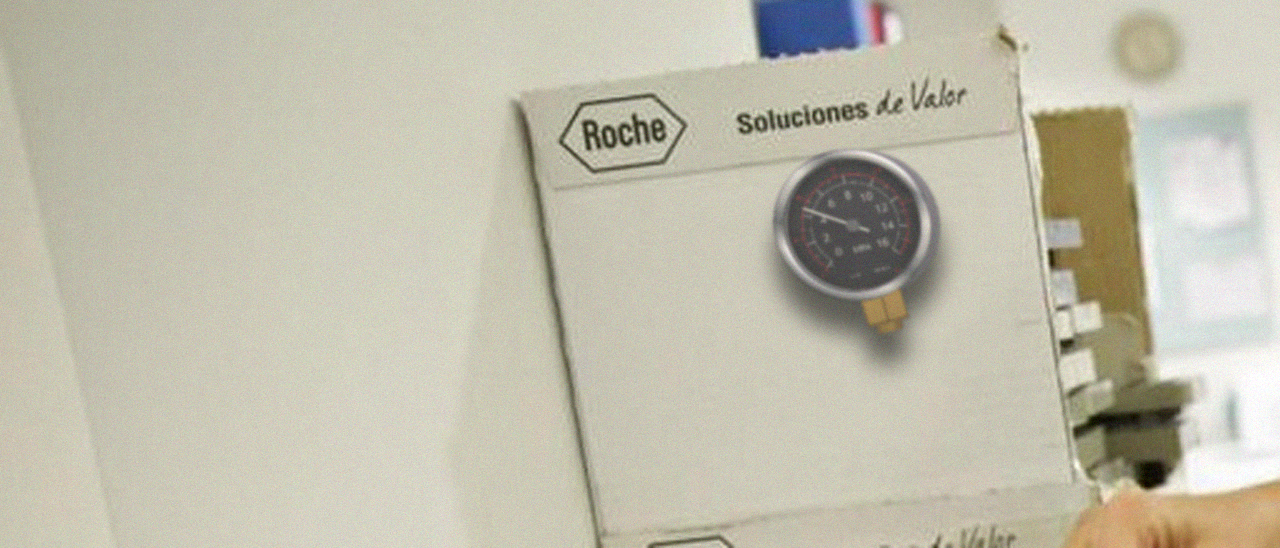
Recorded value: 4.5; MPa
